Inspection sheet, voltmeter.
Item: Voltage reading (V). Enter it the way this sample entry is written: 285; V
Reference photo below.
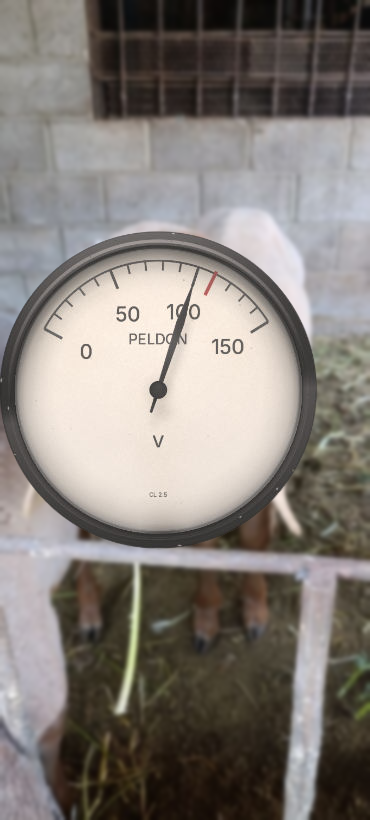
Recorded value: 100; V
